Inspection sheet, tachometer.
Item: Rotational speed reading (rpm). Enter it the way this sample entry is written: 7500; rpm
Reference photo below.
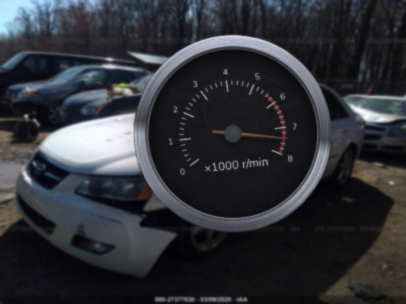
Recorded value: 7400; rpm
